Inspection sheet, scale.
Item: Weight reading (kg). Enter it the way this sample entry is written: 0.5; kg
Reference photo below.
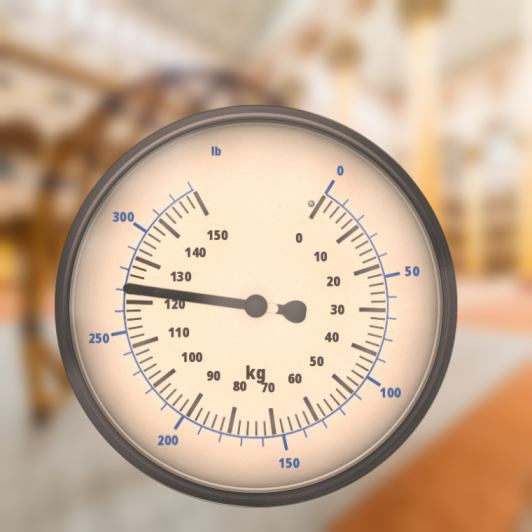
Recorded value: 123; kg
